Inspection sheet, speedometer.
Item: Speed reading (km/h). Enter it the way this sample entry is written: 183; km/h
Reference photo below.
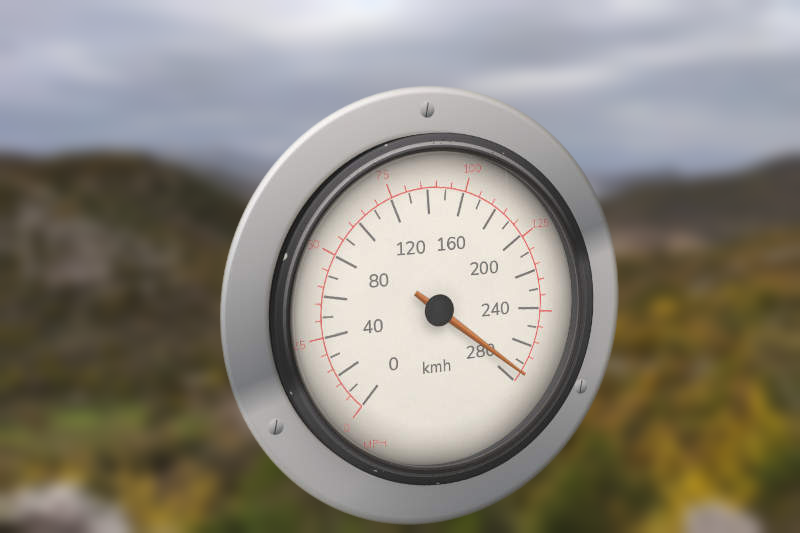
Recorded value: 275; km/h
